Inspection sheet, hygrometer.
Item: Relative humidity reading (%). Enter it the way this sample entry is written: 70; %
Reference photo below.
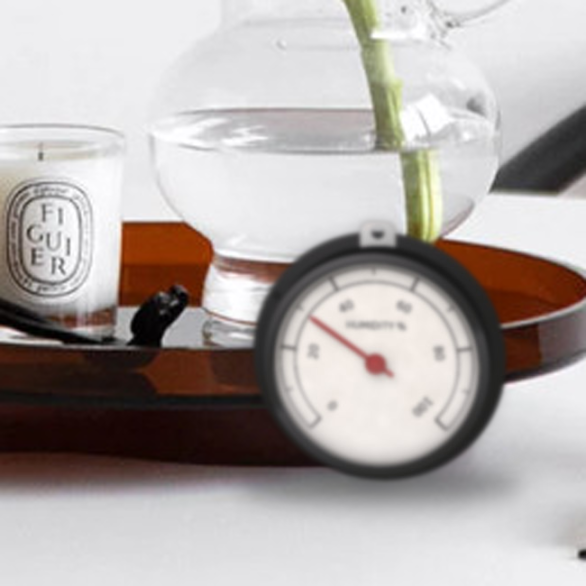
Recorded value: 30; %
